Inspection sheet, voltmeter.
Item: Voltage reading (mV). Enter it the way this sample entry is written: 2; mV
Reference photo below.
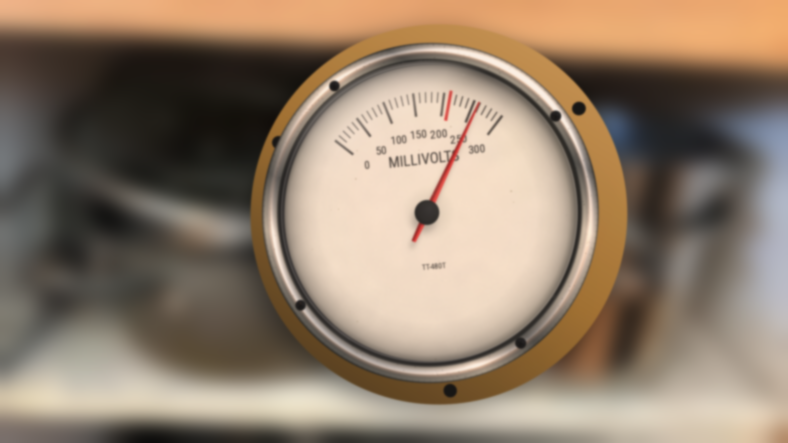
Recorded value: 260; mV
